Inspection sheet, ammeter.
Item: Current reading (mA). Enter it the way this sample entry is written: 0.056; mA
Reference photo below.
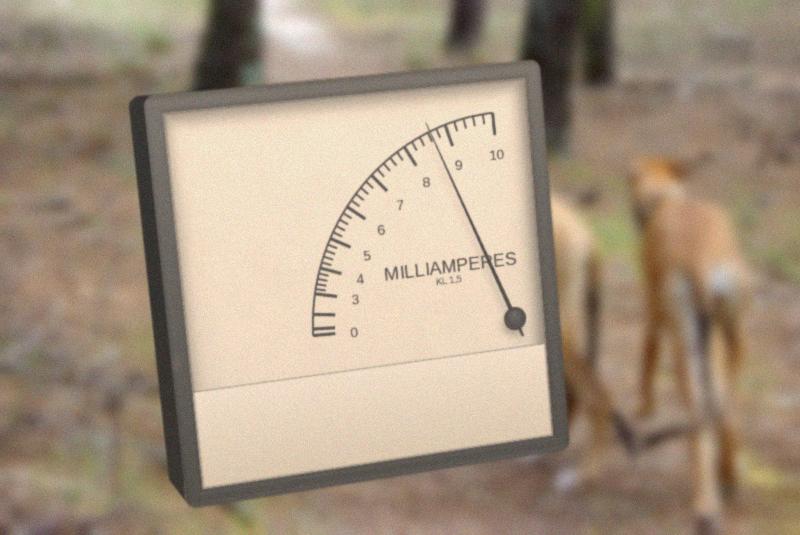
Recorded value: 8.6; mA
